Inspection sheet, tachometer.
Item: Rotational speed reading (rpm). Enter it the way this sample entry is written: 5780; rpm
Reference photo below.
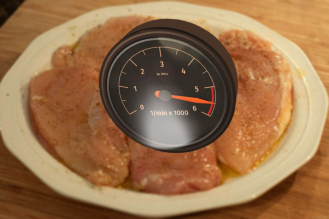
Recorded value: 5500; rpm
